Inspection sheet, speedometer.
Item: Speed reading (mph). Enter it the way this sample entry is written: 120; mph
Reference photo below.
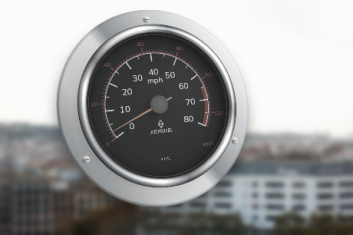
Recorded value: 2.5; mph
